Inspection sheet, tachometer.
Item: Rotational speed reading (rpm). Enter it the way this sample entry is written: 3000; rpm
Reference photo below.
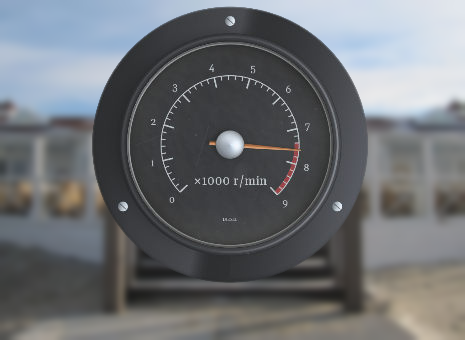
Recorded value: 7600; rpm
